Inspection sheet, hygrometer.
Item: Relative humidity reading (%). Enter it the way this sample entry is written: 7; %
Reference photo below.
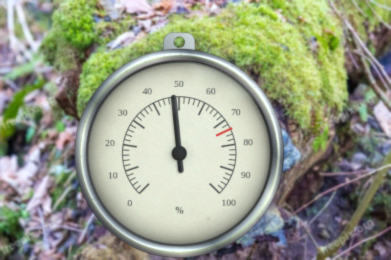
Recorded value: 48; %
